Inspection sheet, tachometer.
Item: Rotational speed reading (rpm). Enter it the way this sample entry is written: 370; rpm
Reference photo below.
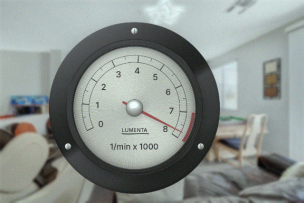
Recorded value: 7750; rpm
